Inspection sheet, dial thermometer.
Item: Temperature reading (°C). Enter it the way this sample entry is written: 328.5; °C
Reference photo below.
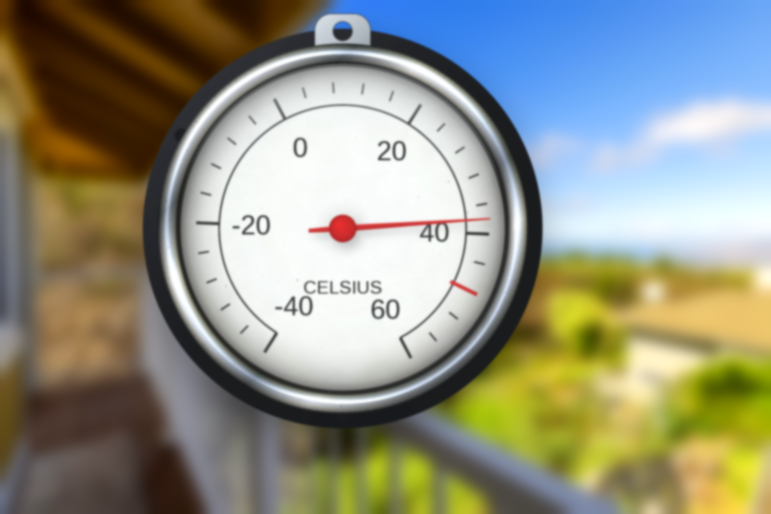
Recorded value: 38; °C
